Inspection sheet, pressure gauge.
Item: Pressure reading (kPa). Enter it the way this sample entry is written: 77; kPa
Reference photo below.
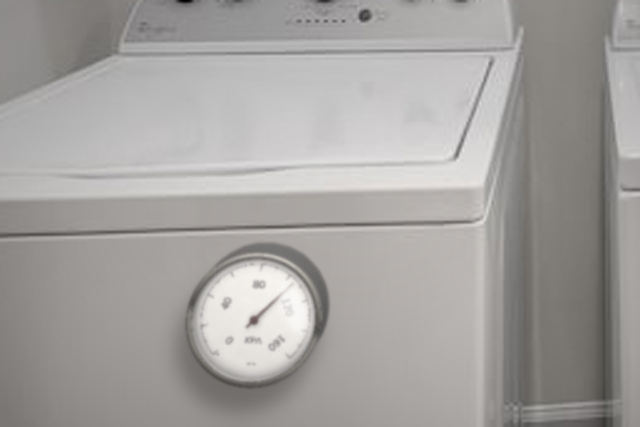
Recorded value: 105; kPa
